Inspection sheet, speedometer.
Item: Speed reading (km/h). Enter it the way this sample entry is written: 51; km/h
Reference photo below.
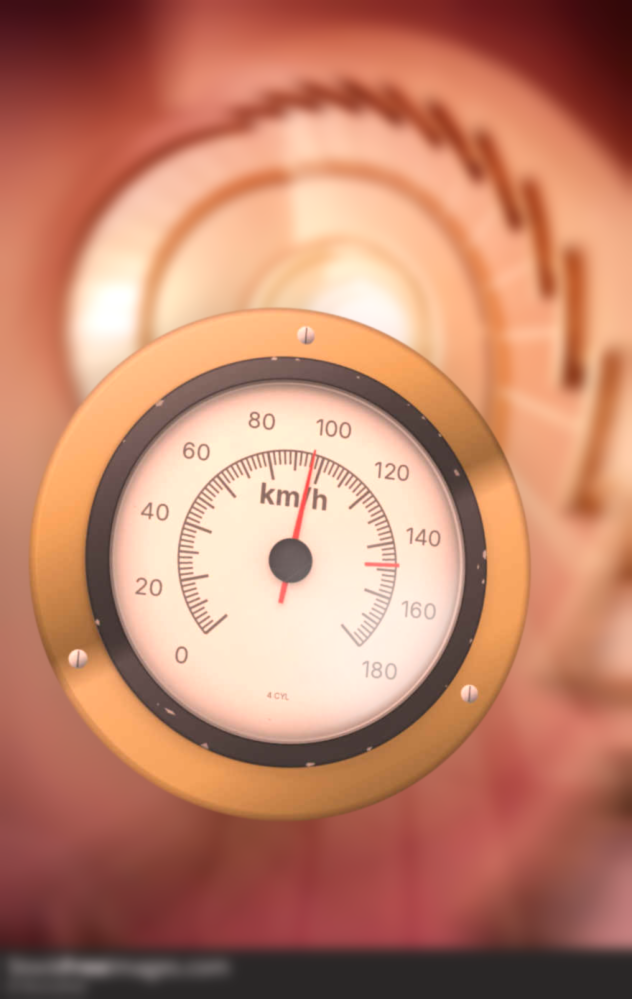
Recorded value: 96; km/h
